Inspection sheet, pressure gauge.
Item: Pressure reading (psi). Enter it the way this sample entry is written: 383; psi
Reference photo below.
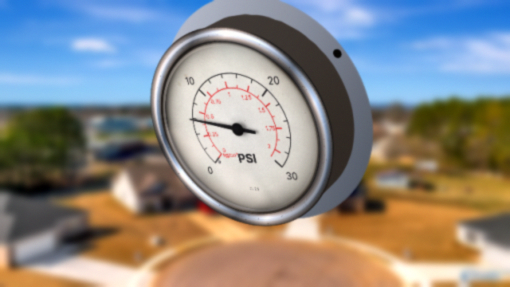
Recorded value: 6; psi
